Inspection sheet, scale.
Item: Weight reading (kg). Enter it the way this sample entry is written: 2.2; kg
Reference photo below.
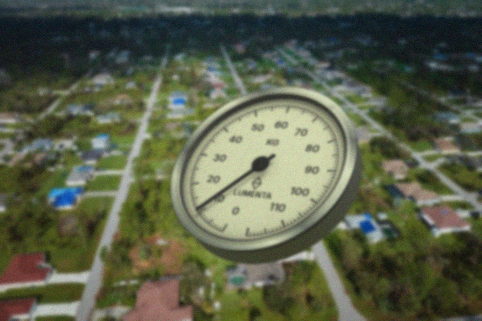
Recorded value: 10; kg
